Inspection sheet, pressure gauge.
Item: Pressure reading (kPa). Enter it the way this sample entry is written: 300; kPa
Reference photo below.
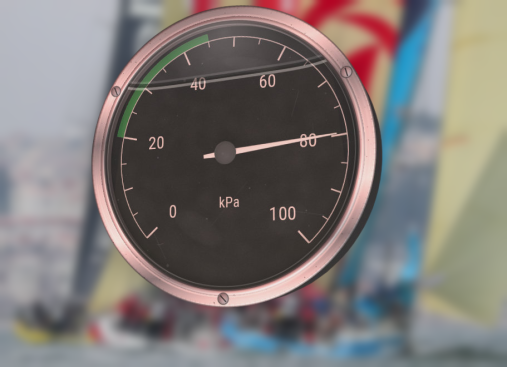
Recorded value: 80; kPa
